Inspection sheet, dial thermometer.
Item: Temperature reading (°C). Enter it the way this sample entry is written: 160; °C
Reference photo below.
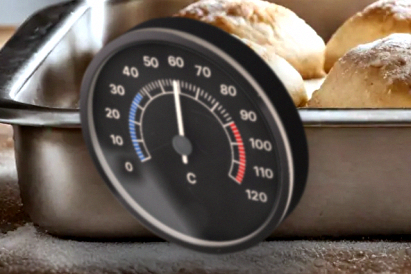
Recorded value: 60; °C
